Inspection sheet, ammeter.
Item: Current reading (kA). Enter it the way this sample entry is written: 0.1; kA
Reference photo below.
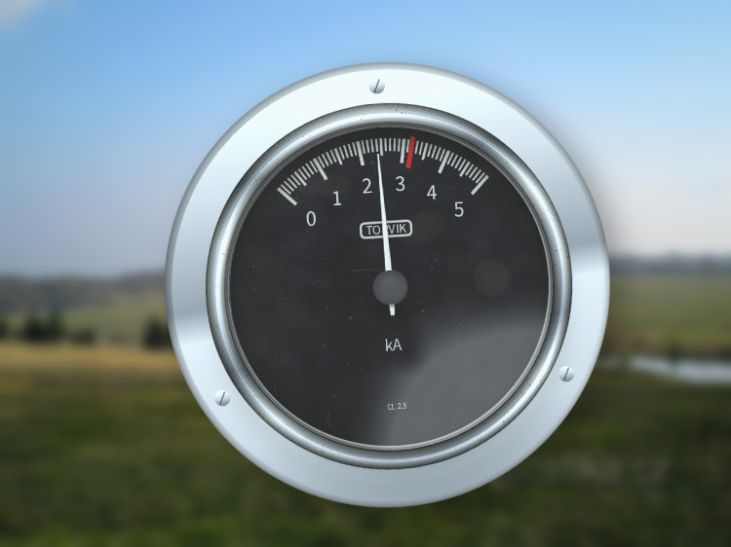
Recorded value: 2.4; kA
